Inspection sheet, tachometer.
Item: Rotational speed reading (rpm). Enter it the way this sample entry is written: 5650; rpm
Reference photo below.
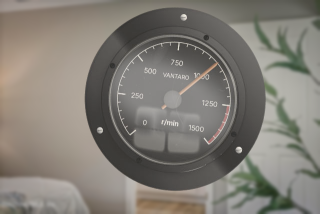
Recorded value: 1000; rpm
